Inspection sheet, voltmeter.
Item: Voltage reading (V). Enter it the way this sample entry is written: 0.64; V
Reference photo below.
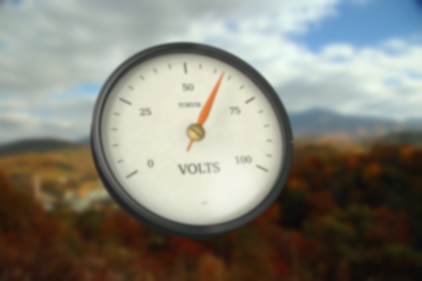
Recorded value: 62.5; V
